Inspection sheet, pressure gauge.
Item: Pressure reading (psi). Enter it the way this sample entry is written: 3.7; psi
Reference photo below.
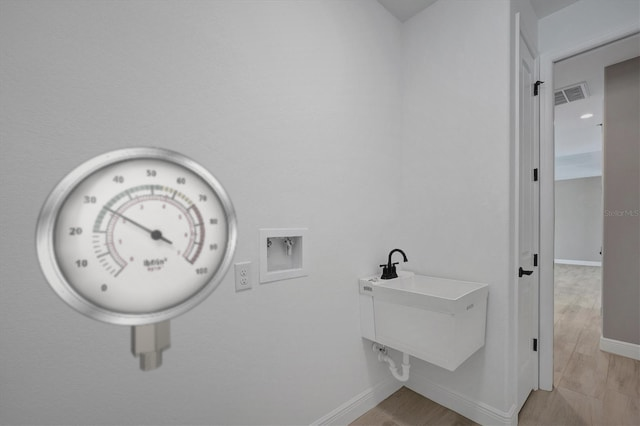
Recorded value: 30; psi
